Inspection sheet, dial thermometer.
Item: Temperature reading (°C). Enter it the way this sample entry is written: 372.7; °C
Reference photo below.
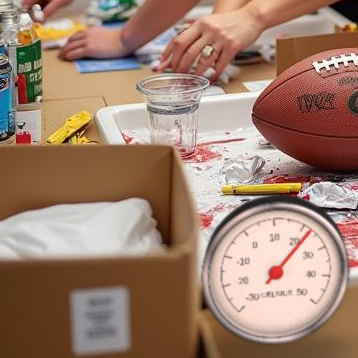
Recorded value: 22.5; °C
